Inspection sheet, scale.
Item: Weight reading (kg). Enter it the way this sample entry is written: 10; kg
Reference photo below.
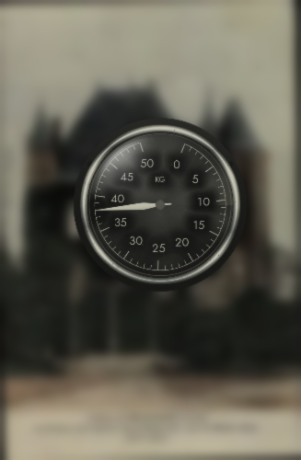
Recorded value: 38; kg
